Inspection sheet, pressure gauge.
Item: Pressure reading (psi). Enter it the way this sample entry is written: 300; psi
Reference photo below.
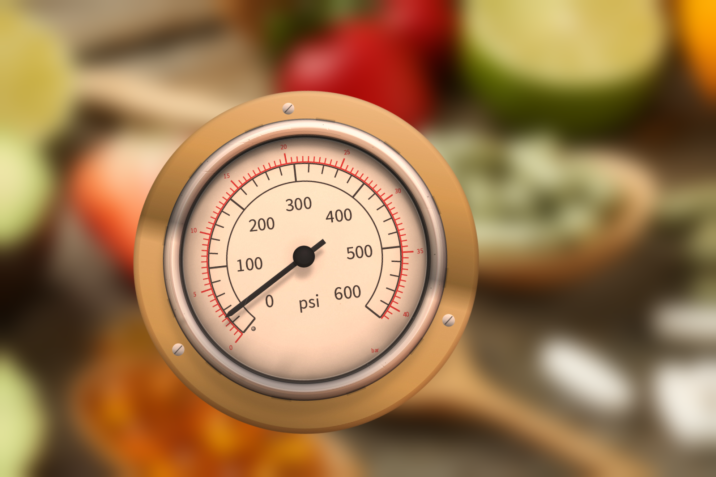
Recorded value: 30; psi
